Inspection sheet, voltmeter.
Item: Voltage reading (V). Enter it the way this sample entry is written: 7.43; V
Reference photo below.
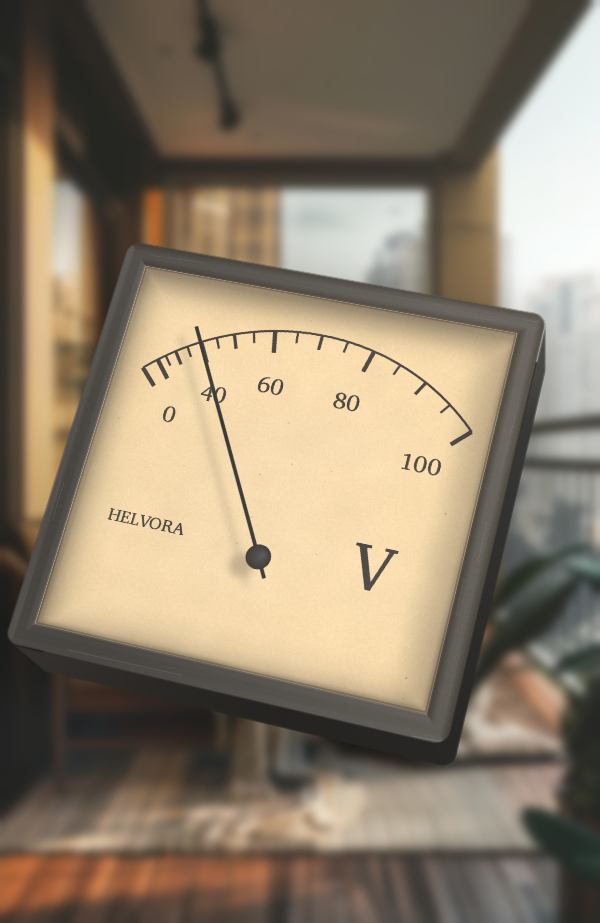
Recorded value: 40; V
